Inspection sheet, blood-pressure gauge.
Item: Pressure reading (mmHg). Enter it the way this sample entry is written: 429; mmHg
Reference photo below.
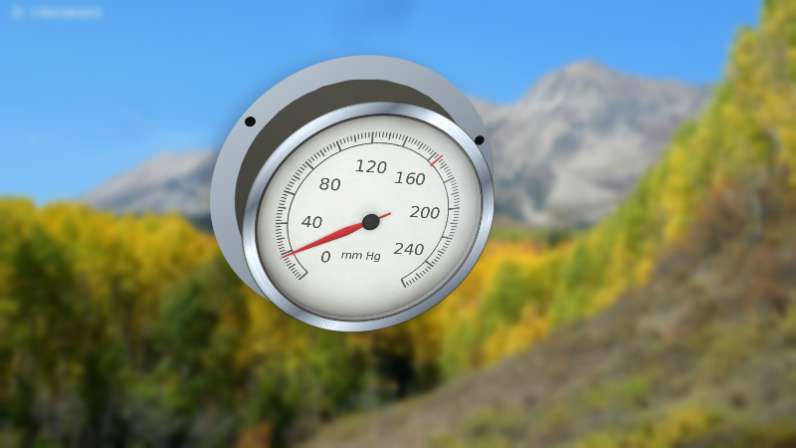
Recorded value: 20; mmHg
